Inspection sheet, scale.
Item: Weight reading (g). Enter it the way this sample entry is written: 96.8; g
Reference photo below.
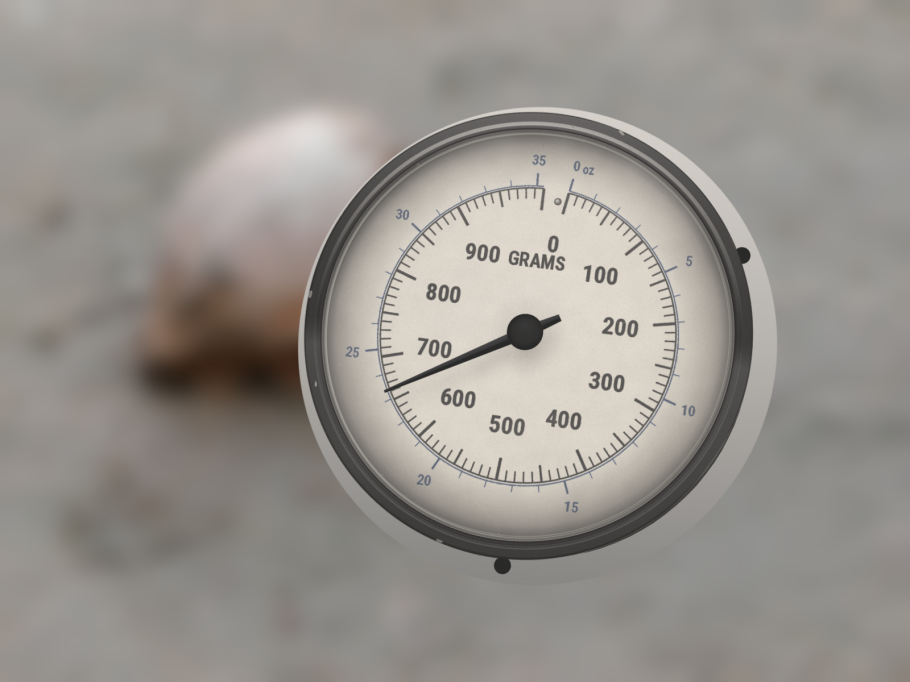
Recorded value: 660; g
